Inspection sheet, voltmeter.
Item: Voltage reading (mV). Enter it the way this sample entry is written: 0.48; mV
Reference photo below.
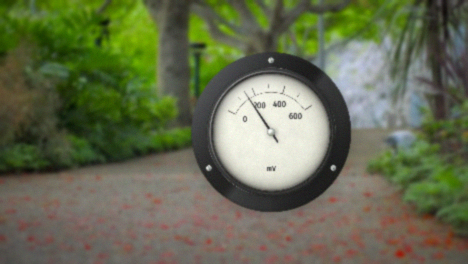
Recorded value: 150; mV
